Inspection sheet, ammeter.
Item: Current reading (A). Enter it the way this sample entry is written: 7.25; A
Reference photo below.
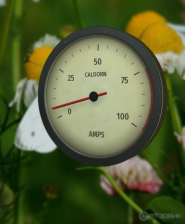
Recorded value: 5; A
